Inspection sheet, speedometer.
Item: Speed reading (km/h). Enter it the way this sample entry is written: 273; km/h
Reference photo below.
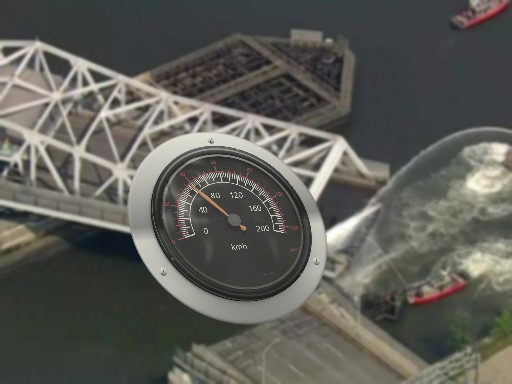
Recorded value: 60; km/h
